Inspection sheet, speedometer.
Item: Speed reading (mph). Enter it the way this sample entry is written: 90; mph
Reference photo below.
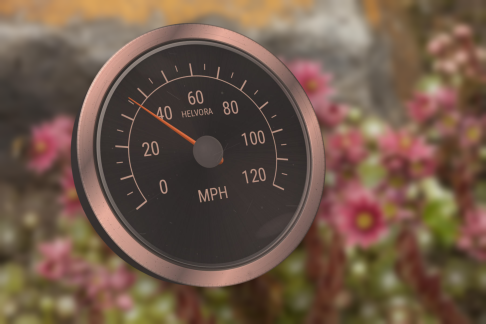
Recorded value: 35; mph
